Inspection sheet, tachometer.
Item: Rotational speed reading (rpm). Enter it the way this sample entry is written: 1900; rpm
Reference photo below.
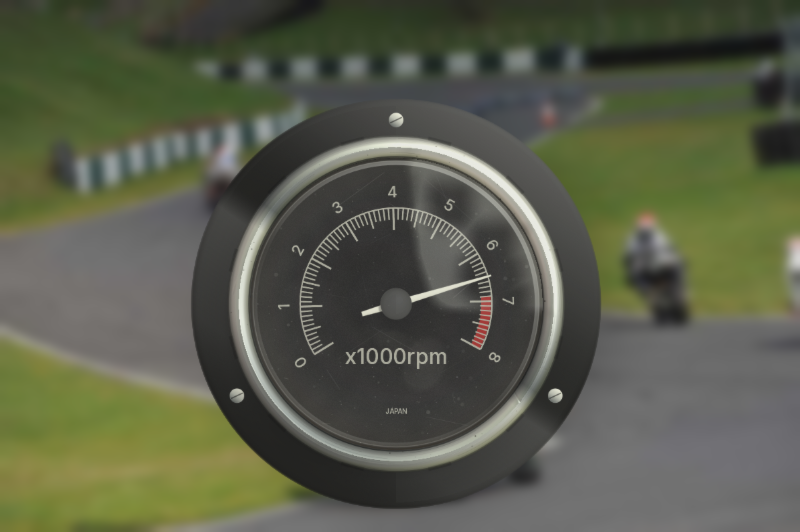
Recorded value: 6500; rpm
